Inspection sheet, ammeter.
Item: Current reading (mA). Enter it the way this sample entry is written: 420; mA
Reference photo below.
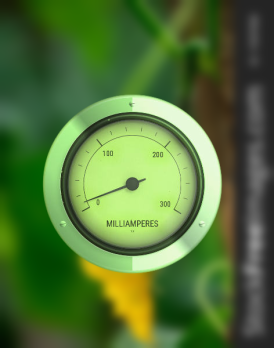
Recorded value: 10; mA
